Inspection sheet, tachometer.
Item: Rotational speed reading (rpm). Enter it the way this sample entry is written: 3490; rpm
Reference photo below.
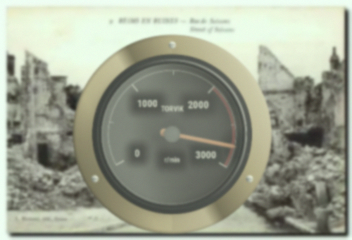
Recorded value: 2750; rpm
